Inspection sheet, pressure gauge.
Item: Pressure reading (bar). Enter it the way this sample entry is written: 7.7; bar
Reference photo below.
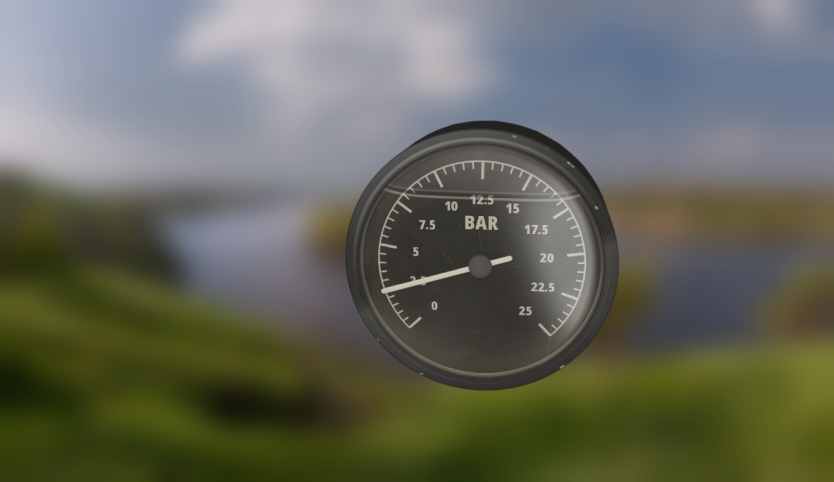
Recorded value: 2.5; bar
